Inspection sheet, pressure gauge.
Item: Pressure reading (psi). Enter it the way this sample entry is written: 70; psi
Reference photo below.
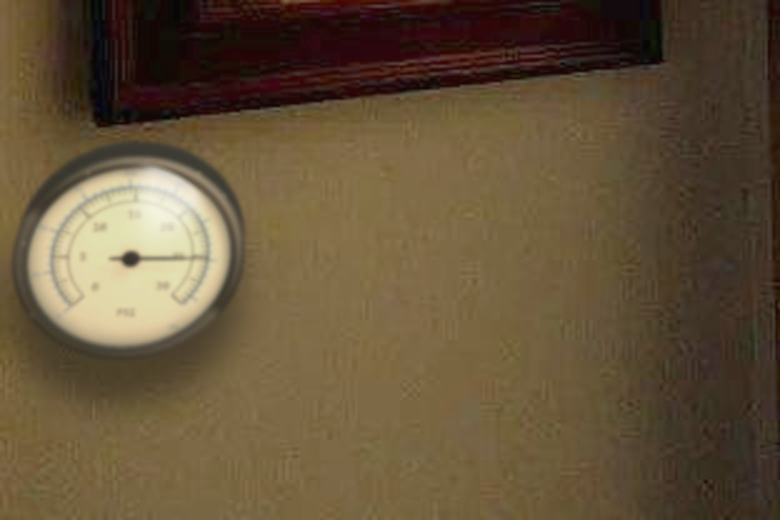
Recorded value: 25; psi
